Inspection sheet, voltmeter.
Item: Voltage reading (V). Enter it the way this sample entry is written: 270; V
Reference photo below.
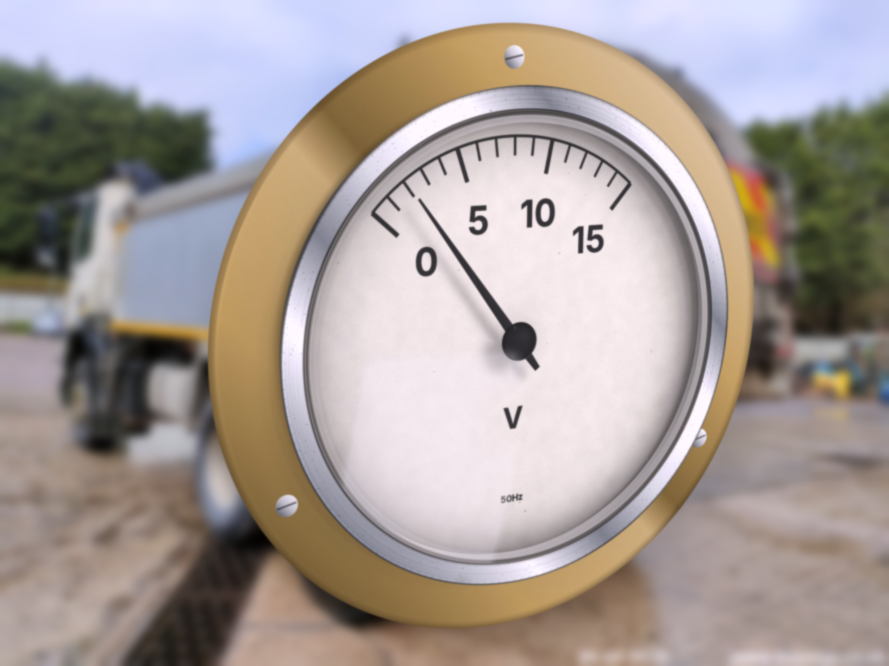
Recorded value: 2; V
